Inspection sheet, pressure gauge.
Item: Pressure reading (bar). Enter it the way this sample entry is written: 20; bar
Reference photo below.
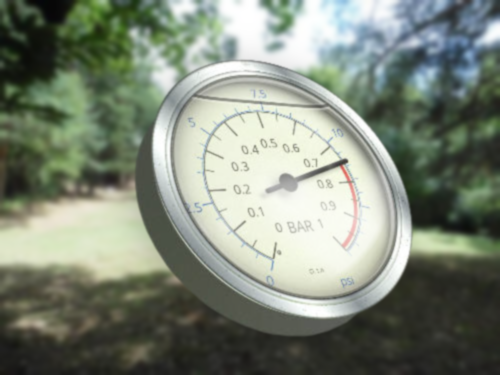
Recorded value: 0.75; bar
